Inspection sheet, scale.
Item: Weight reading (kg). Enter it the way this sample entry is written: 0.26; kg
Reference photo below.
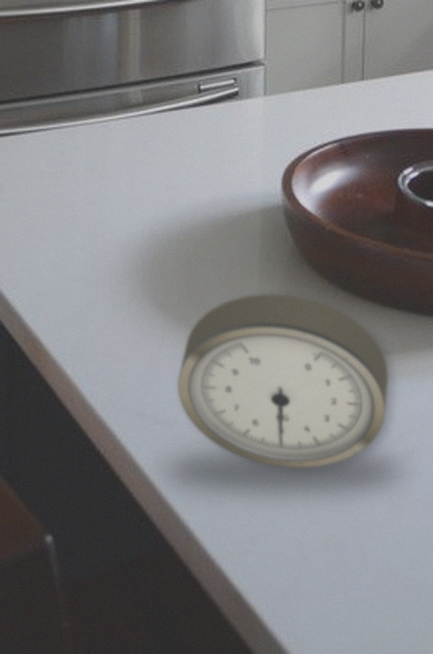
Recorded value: 5; kg
